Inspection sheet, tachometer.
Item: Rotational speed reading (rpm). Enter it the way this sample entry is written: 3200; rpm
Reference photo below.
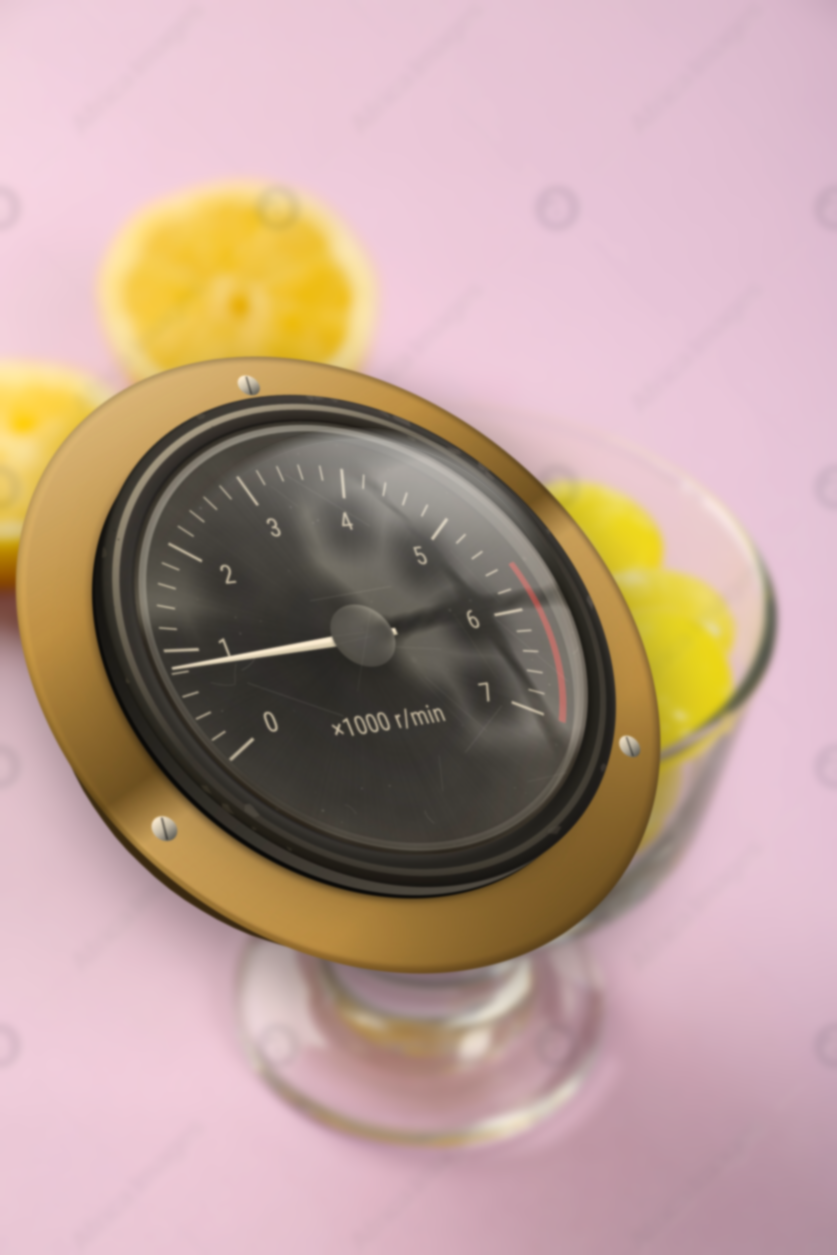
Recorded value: 800; rpm
